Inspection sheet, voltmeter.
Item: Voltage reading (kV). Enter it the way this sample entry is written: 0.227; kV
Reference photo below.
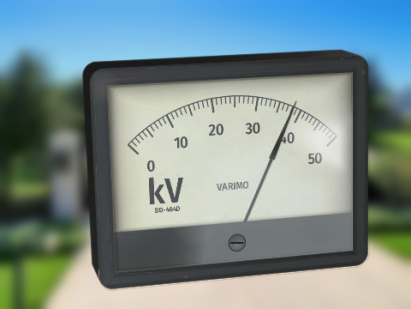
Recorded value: 38; kV
